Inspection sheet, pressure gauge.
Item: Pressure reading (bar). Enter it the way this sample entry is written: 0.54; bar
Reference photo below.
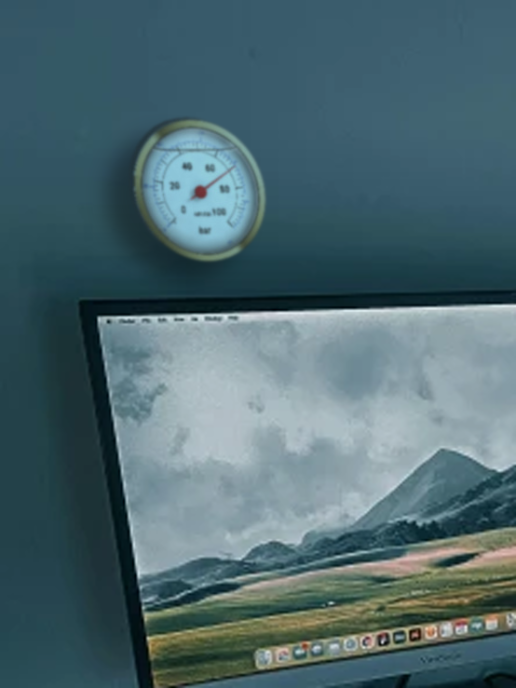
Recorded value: 70; bar
